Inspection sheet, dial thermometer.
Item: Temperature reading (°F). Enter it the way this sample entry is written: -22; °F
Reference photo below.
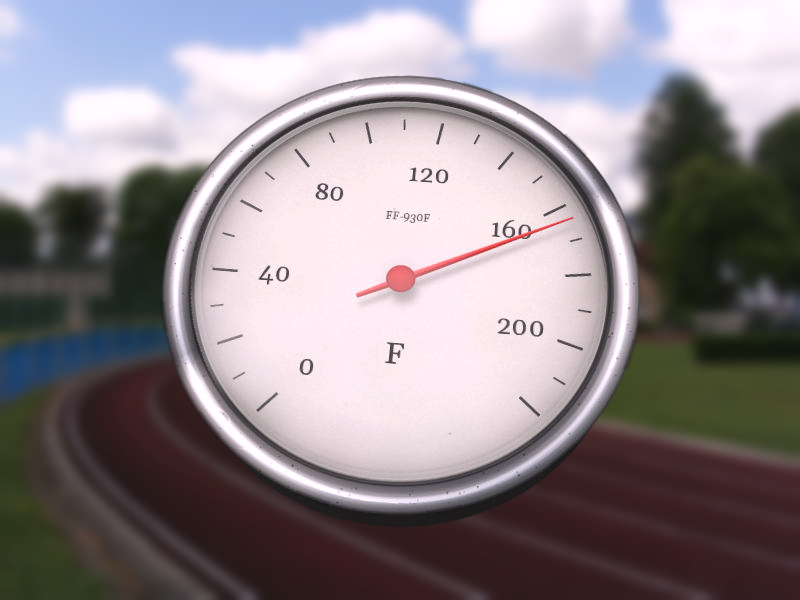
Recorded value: 165; °F
